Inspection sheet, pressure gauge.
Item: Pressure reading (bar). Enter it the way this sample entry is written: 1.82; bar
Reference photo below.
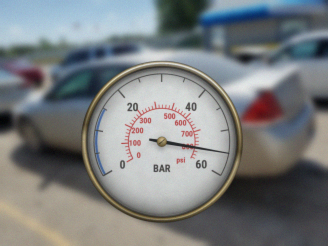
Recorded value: 55; bar
